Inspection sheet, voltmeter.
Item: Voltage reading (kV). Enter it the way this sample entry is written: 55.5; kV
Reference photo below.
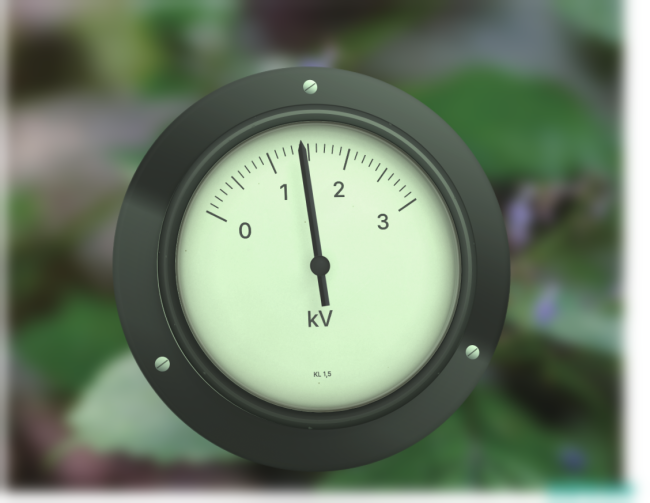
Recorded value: 1.4; kV
